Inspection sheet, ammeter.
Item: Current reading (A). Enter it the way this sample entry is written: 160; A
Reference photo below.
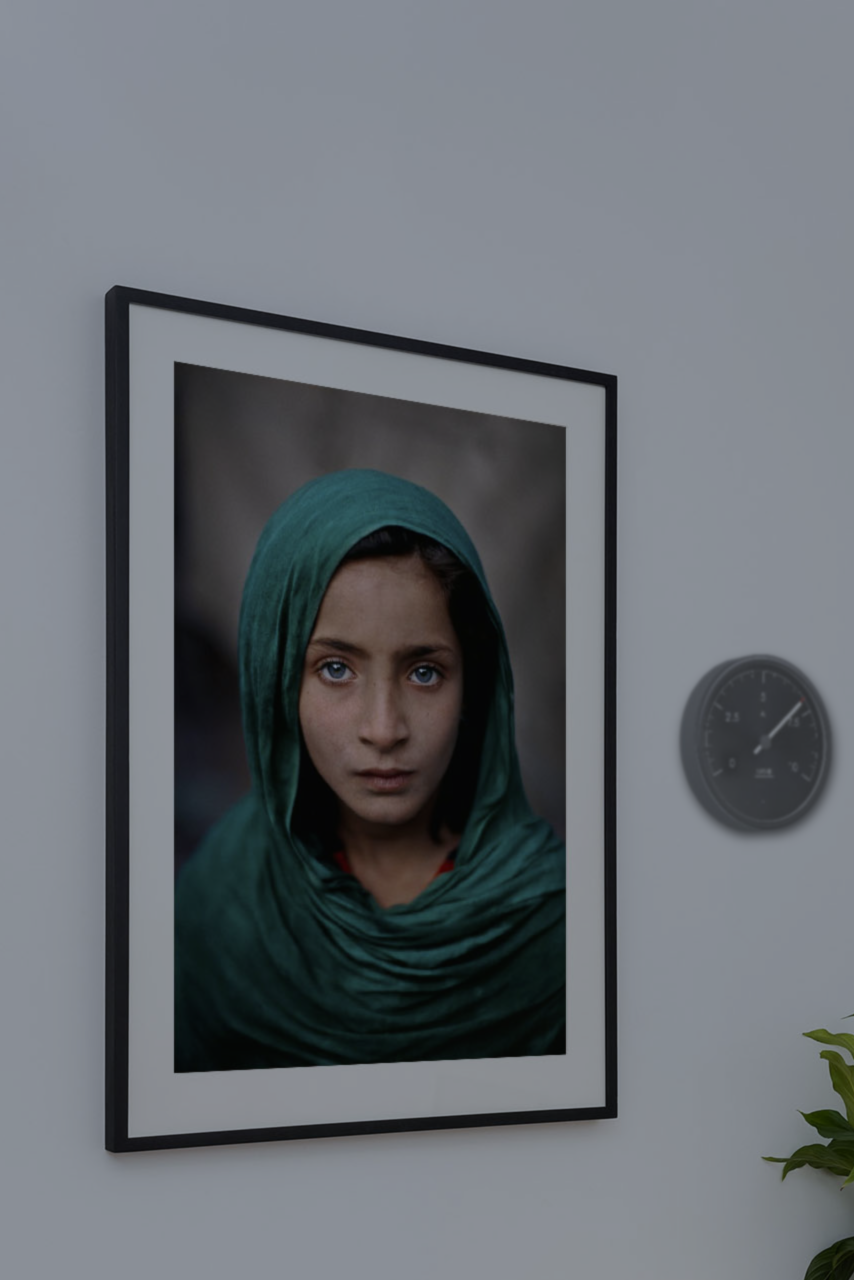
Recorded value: 7; A
